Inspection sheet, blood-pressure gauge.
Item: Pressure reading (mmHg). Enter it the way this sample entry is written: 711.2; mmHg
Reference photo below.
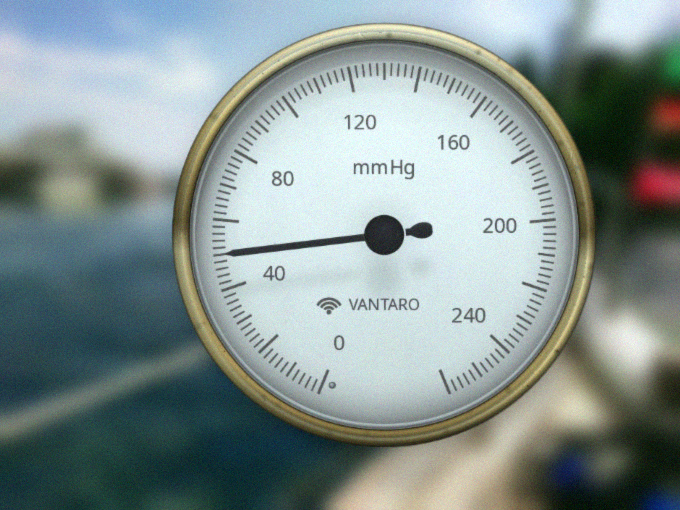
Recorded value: 50; mmHg
